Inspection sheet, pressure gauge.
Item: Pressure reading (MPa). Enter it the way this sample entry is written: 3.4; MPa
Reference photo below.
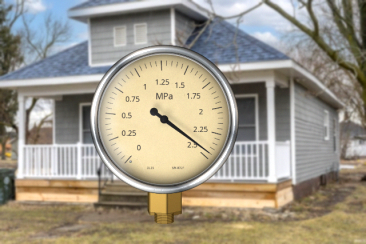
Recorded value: 2.45; MPa
